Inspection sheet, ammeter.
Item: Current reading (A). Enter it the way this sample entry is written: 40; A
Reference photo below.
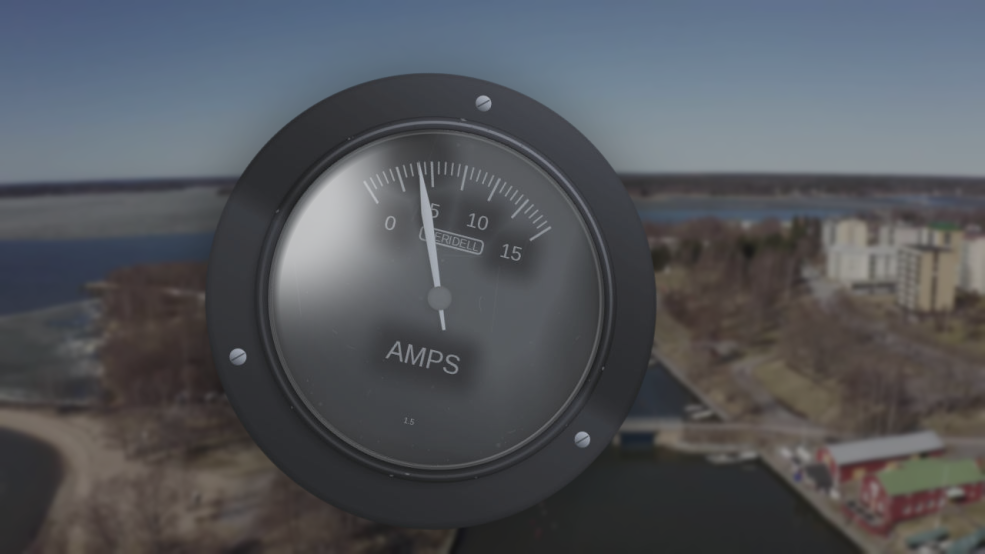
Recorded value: 4; A
